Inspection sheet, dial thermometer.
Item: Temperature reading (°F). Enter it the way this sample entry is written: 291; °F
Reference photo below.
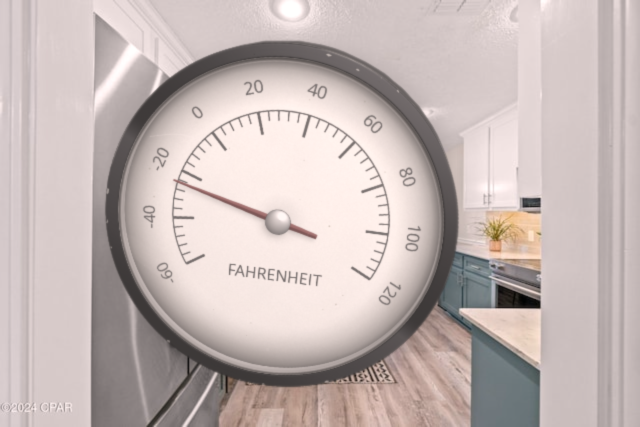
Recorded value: -24; °F
